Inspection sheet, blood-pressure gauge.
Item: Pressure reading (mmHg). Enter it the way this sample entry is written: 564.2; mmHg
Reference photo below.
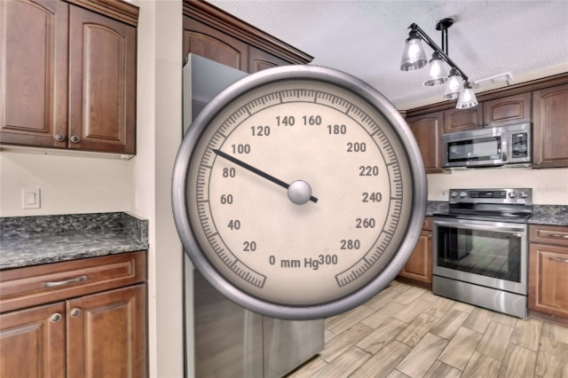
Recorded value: 90; mmHg
